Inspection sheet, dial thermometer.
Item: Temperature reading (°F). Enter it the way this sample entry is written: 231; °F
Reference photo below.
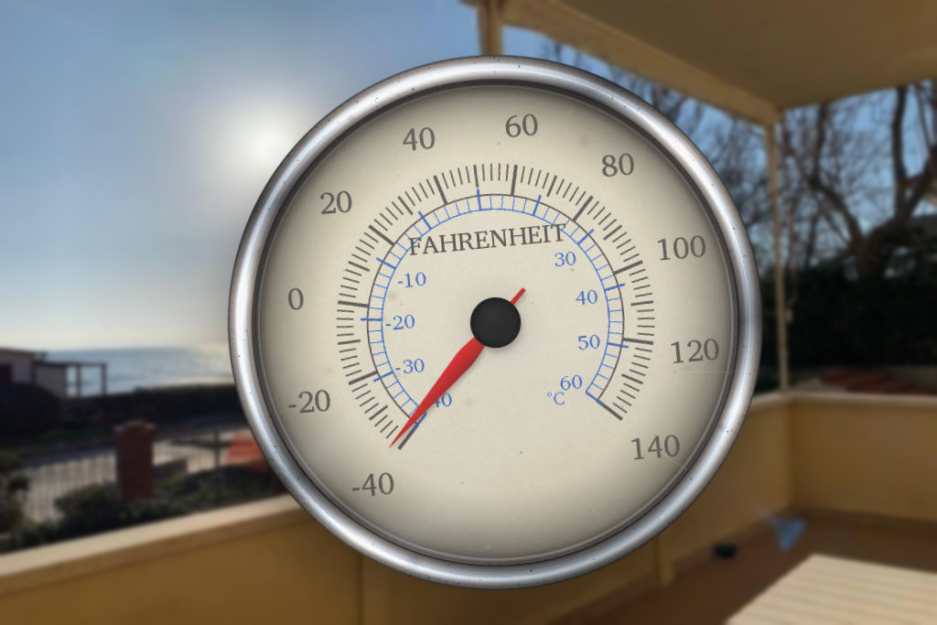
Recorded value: -38; °F
